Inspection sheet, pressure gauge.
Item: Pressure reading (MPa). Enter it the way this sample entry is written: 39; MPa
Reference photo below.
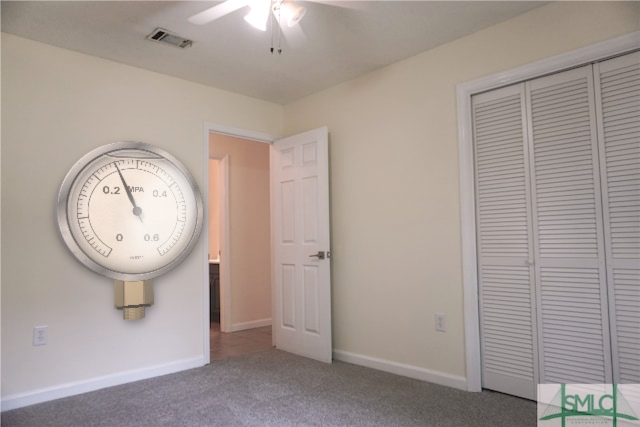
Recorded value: 0.25; MPa
